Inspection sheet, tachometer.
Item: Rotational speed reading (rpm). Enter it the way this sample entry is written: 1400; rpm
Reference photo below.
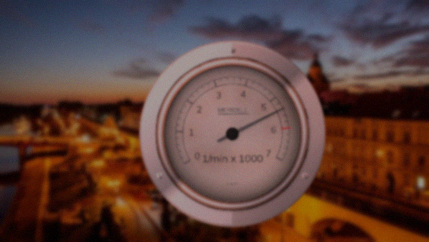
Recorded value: 5400; rpm
